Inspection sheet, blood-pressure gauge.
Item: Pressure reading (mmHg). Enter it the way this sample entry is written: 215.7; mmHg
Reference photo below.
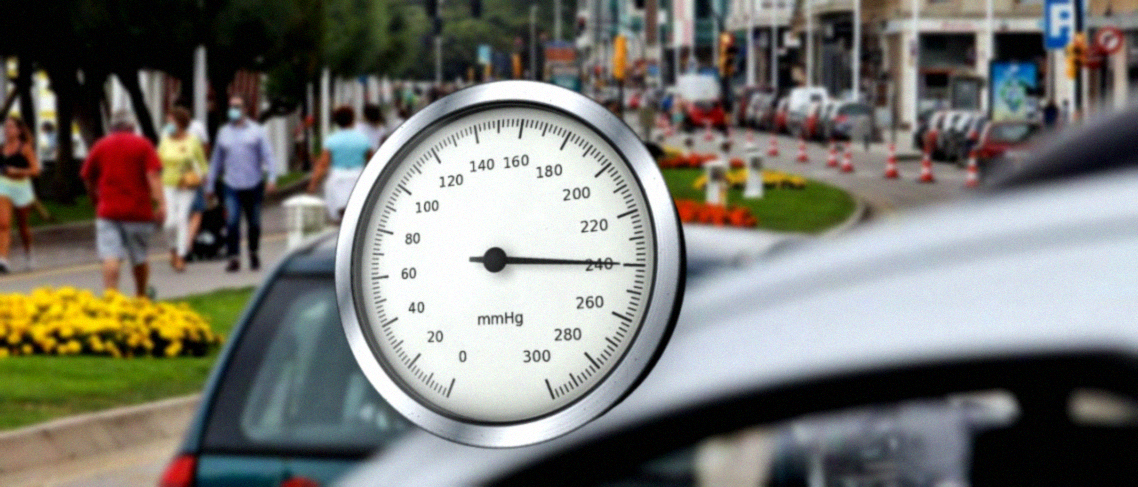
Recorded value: 240; mmHg
